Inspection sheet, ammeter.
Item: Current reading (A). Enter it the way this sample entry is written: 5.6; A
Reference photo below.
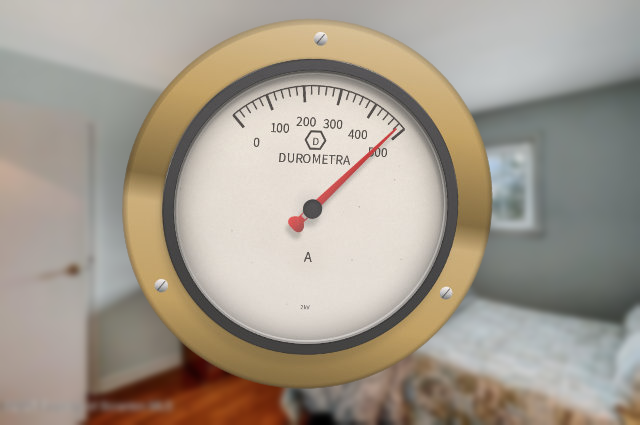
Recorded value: 480; A
